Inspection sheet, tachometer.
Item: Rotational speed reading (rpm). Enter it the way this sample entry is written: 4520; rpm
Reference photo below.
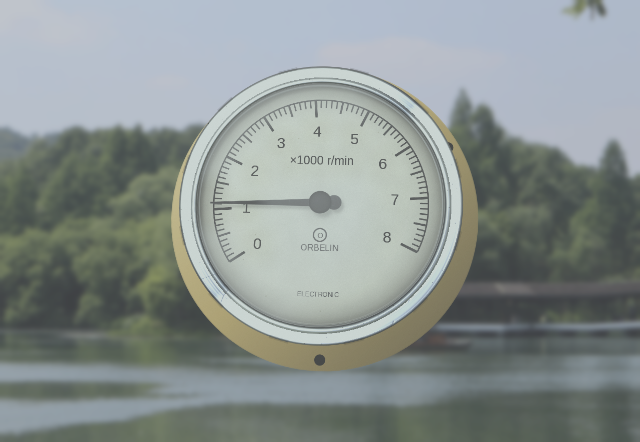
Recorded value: 1100; rpm
